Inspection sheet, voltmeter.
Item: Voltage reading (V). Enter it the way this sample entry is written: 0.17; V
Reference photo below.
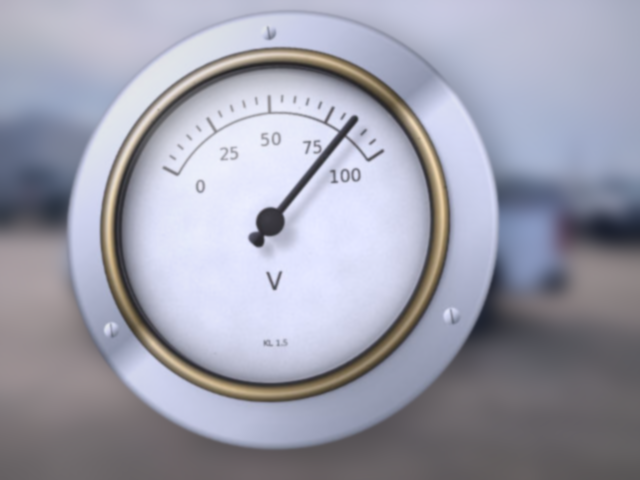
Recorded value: 85; V
